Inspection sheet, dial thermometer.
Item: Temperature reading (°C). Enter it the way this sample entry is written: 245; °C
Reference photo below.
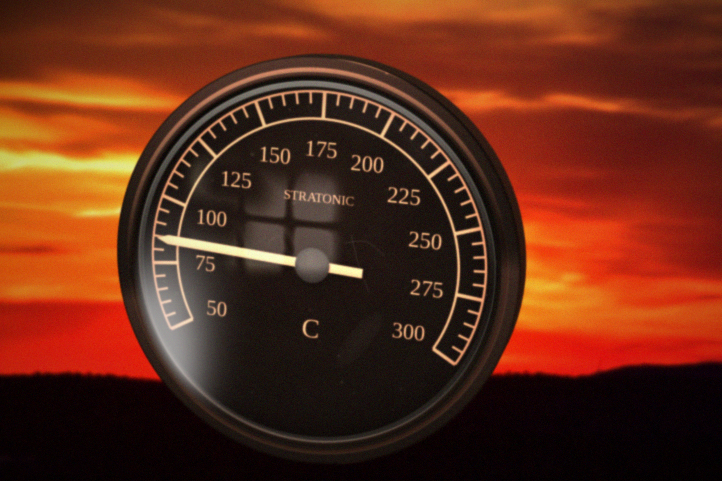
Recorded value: 85; °C
